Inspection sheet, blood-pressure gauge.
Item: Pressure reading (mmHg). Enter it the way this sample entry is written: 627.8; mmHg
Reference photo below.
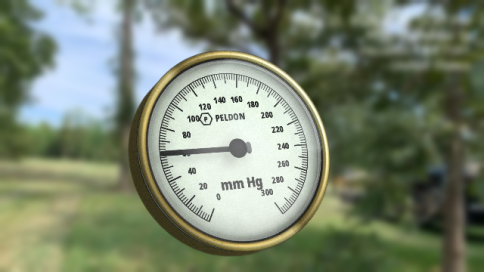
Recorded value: 60; mmHg
